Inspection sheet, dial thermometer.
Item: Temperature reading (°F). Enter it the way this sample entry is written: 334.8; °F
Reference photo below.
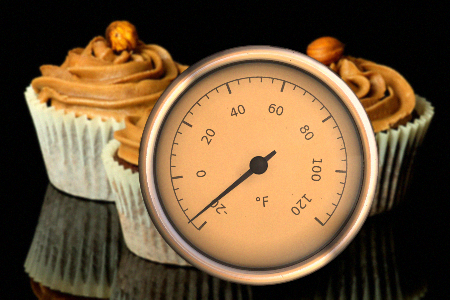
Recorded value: -16; °F
